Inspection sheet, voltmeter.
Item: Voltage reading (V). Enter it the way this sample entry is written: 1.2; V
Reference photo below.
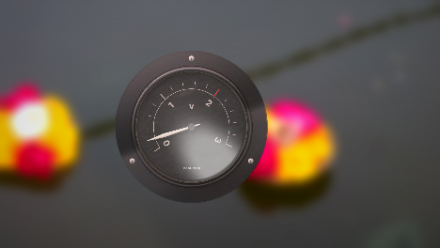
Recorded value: 0.2; V
